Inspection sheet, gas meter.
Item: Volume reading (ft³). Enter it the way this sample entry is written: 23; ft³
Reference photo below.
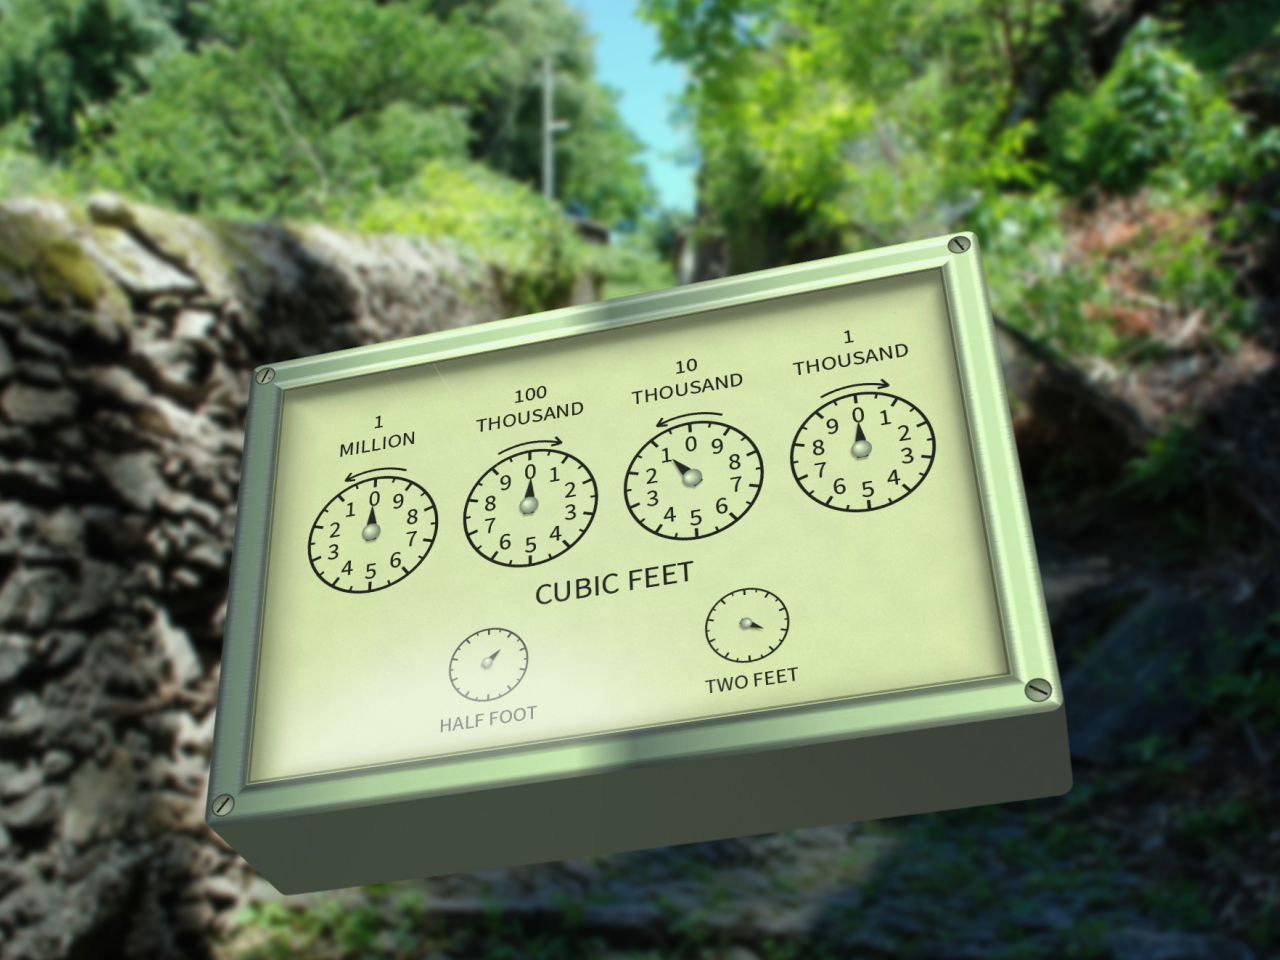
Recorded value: 1000; ft³
